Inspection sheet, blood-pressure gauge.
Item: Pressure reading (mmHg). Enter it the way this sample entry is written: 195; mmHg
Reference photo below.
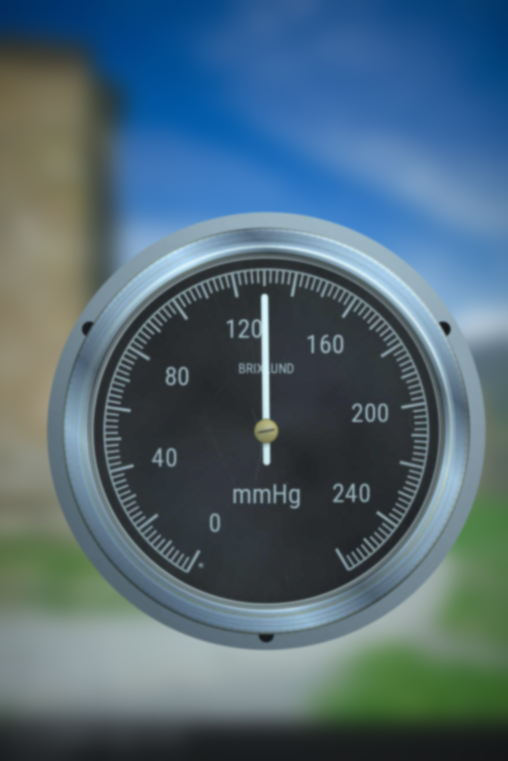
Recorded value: 130; mmHg
